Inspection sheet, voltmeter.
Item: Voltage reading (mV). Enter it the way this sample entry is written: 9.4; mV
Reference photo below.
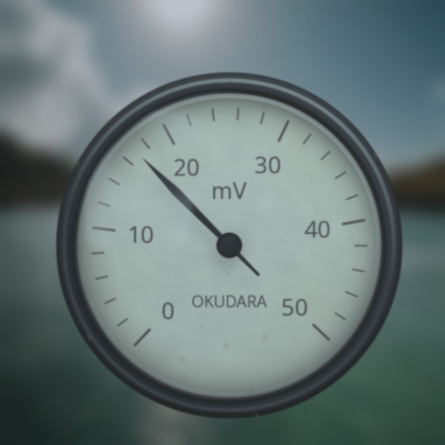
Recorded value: 17; mV
